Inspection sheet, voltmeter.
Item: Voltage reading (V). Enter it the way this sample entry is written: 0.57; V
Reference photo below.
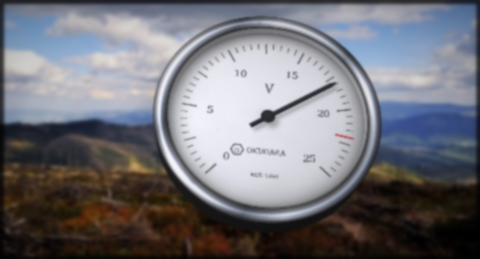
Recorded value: 18; V
